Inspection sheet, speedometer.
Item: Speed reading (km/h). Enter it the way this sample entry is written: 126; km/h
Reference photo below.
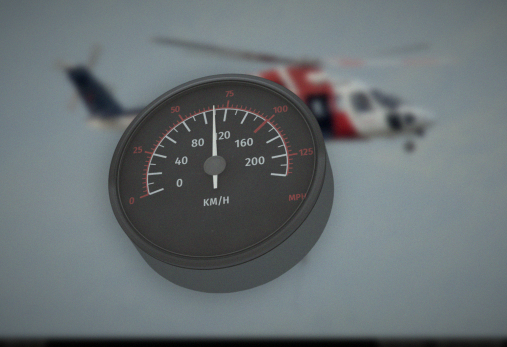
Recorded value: 110; km/h
